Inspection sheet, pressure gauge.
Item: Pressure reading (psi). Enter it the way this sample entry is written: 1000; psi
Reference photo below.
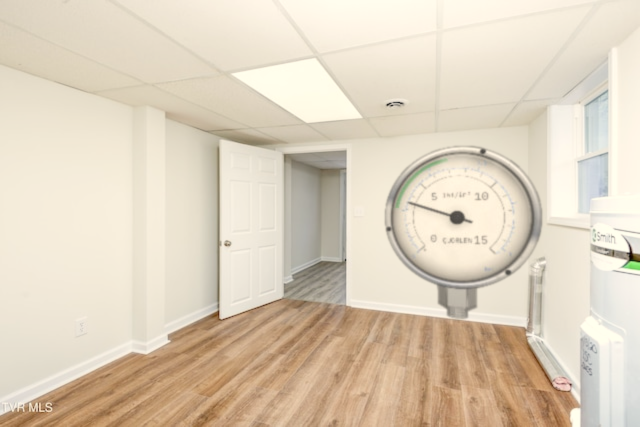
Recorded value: 3.5; psi
